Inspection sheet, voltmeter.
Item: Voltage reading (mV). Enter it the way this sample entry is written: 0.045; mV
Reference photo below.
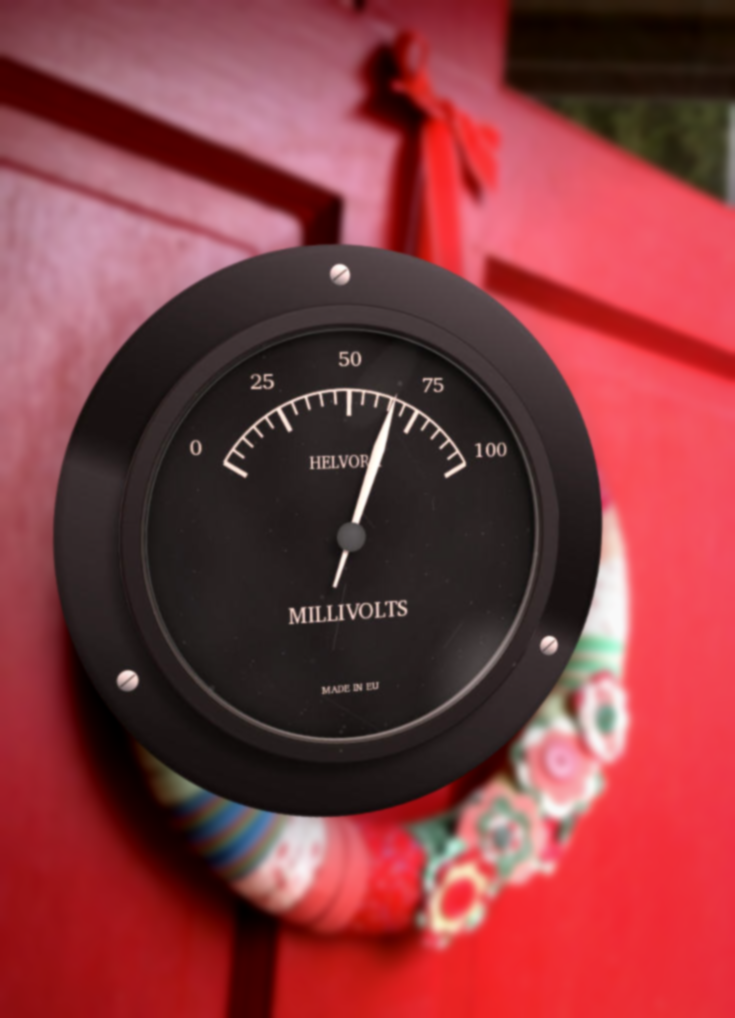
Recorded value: 65; mV
